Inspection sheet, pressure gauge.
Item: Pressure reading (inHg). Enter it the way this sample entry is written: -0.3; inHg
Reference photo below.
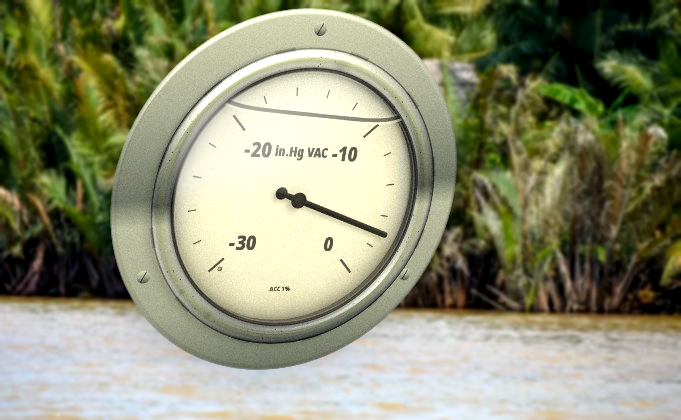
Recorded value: -3; inHg
